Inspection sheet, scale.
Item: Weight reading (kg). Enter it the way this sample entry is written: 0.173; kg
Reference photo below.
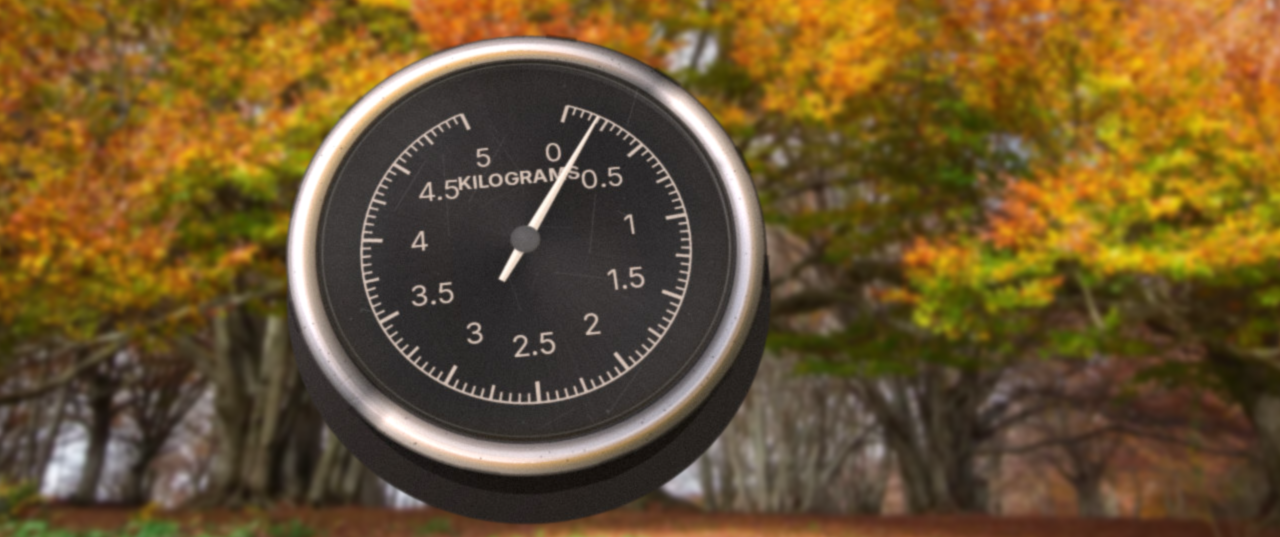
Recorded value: 0.2; kg
